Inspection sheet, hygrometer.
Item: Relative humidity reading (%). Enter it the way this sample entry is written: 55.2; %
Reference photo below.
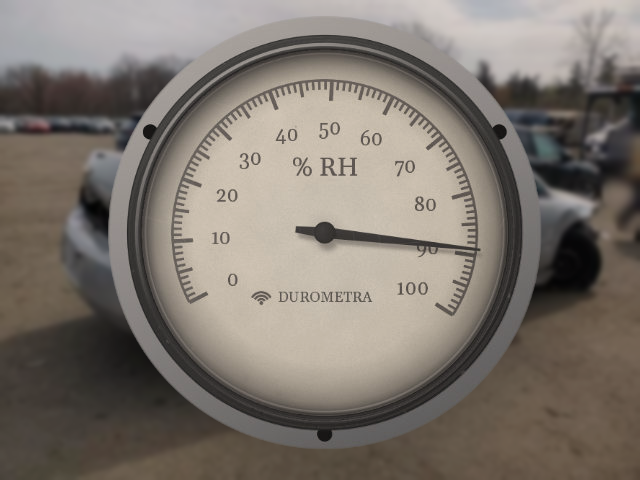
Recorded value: 89; %
